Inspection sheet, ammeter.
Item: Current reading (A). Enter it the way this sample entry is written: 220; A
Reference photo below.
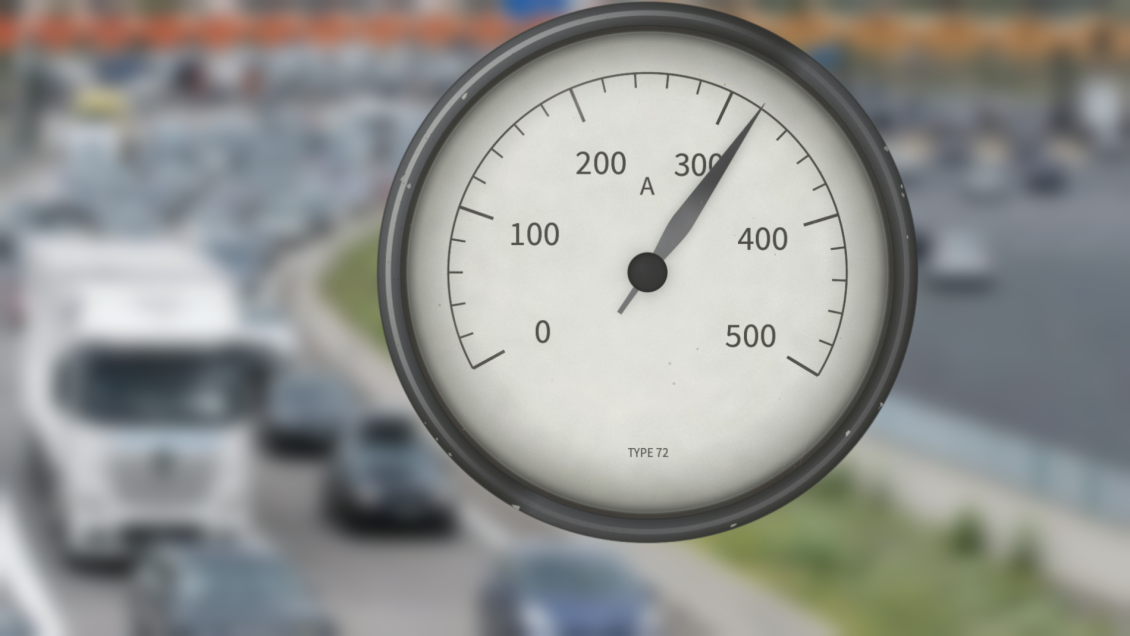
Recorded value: 320; A
